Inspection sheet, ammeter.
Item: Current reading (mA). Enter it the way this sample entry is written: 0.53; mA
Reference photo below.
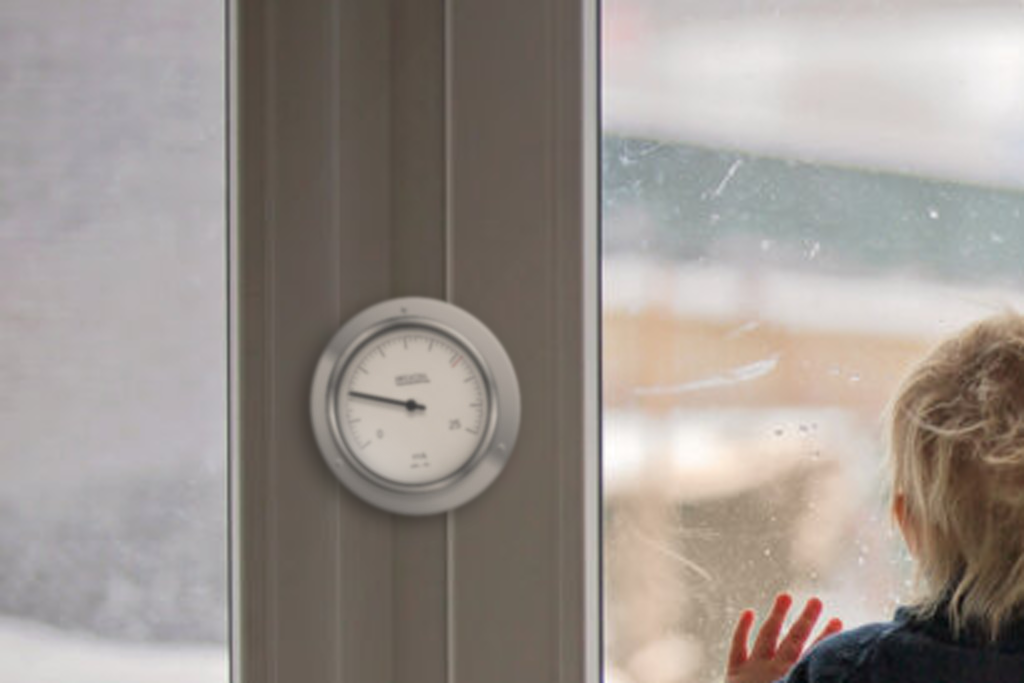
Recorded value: 5; mA
